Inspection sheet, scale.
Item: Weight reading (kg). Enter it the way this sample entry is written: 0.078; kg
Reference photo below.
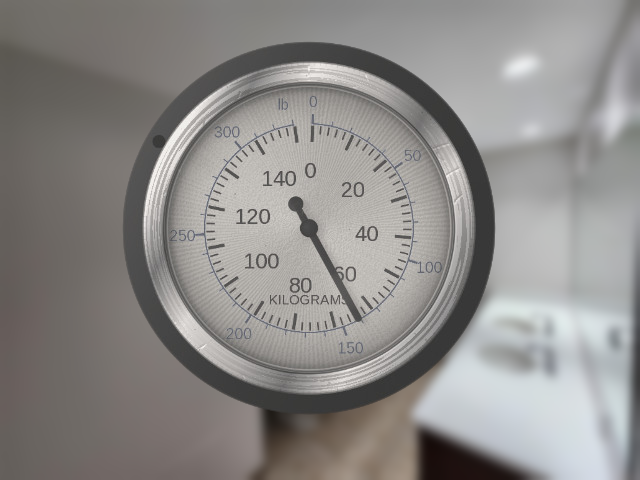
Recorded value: 64; kg
